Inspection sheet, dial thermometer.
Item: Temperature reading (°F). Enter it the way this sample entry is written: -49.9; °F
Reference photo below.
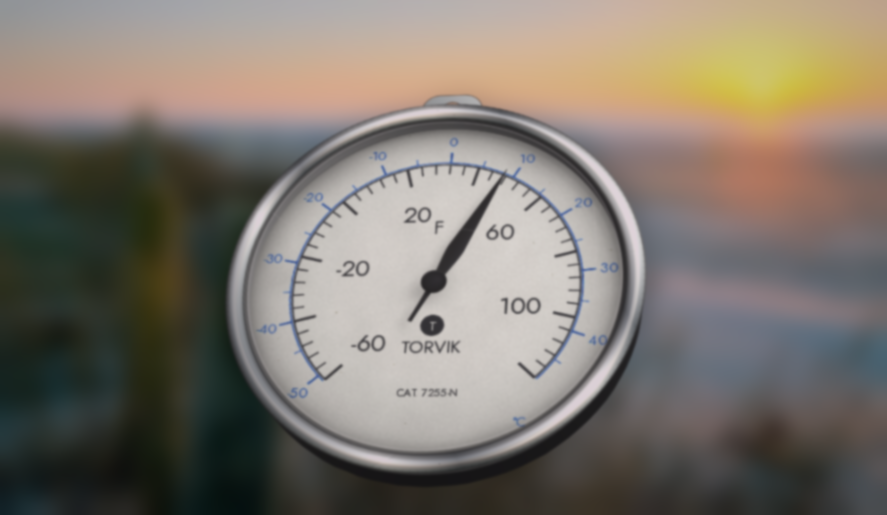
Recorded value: 48; °F
